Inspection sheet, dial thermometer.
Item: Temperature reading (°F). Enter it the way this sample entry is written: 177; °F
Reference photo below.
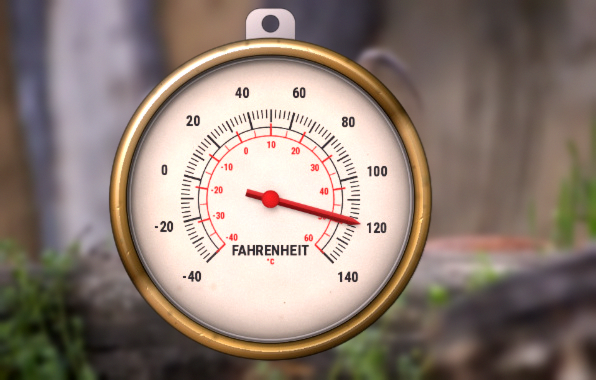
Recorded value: 120; °F
